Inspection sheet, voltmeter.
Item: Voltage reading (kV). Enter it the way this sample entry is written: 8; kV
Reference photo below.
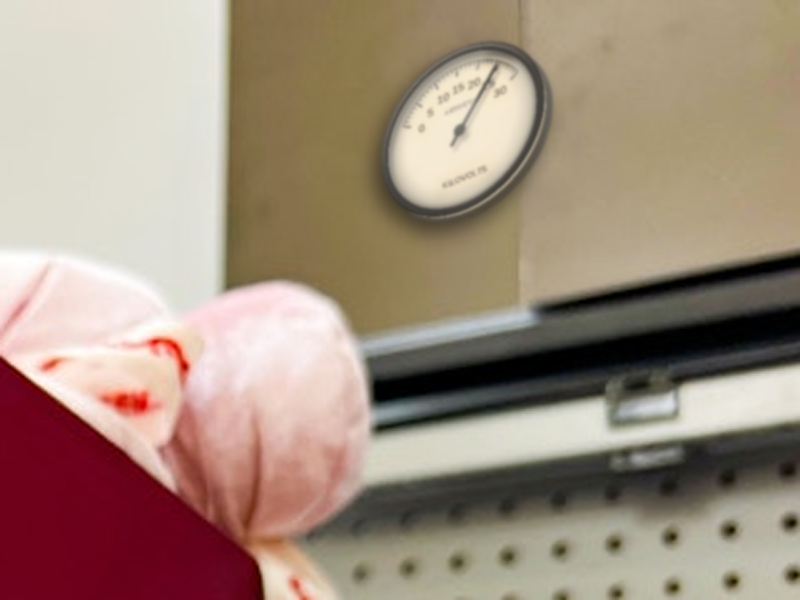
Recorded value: 25; kV
